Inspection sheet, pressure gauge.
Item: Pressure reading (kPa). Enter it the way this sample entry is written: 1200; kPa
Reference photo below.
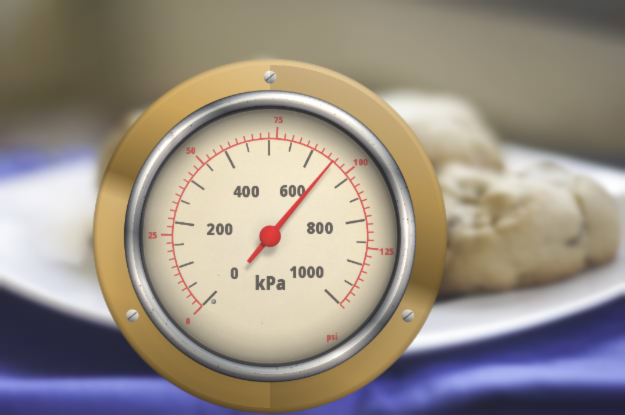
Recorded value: 650; kPa
